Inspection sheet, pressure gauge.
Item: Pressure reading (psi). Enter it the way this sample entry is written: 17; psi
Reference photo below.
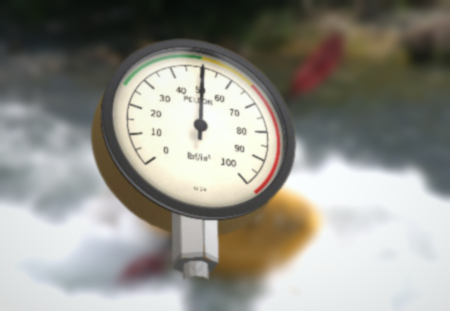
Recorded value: 50; psi
